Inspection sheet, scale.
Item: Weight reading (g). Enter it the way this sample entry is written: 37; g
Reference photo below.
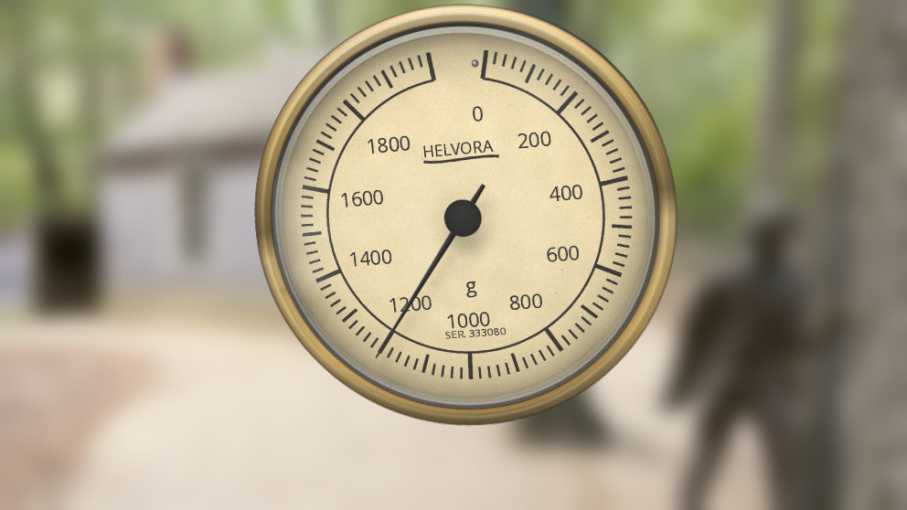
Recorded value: 1200; g
